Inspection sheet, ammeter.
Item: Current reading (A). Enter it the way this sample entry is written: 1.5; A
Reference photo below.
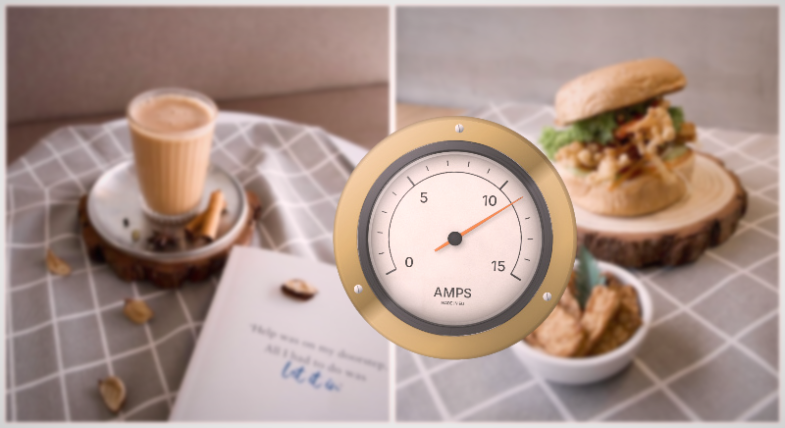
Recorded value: 11; A
